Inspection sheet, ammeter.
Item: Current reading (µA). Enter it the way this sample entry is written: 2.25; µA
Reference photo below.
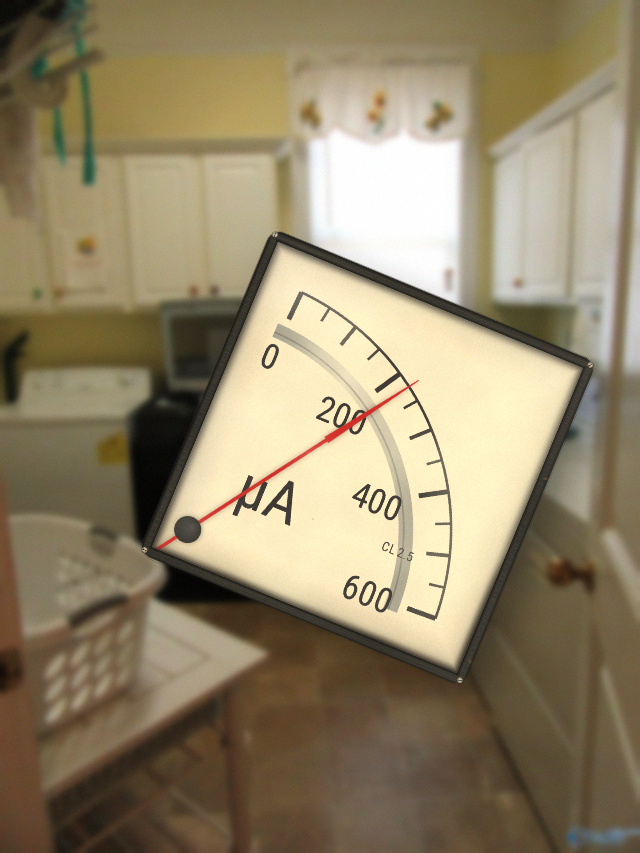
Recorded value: 225; µA
